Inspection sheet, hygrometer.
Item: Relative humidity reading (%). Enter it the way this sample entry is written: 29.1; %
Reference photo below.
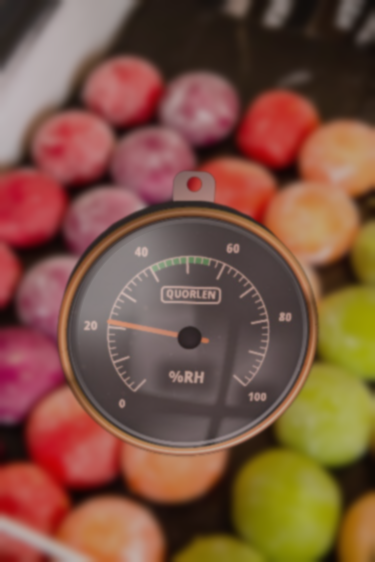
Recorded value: 22; %
